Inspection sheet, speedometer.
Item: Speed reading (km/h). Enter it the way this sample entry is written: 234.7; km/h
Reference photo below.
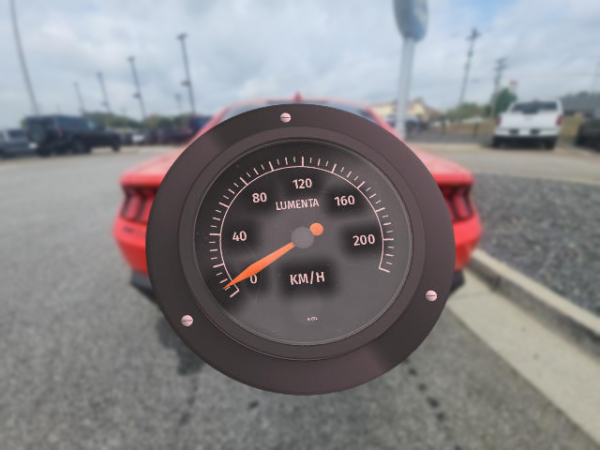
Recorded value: 5; km/h
